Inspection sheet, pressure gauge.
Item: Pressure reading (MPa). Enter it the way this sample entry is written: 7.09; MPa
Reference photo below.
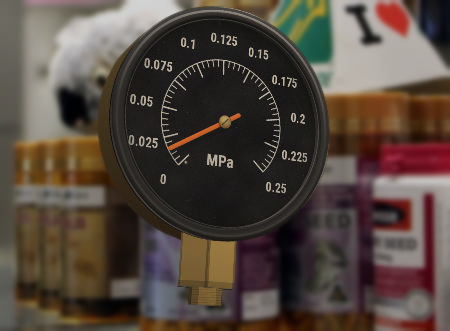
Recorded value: 0.015; MPa
